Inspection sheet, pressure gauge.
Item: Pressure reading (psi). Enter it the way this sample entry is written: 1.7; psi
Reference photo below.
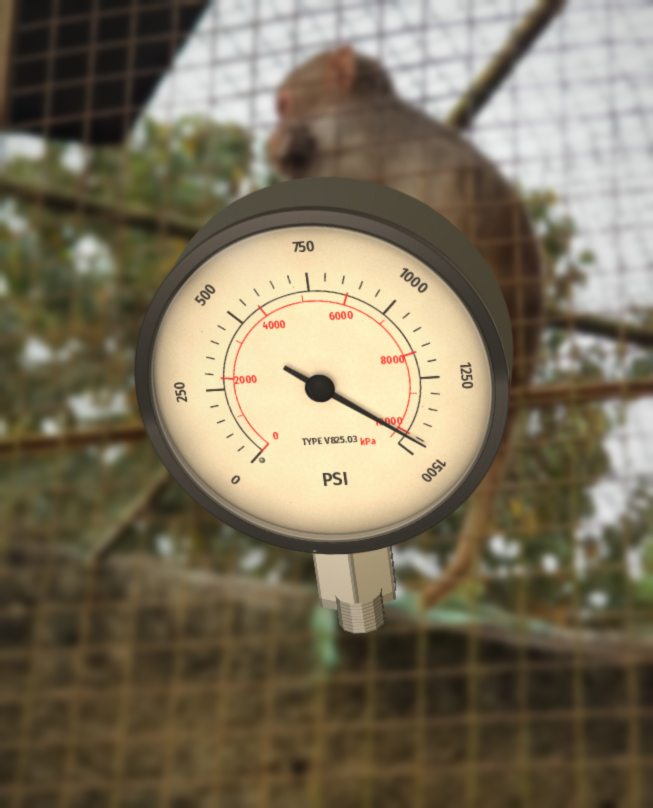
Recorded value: 1450; psi
